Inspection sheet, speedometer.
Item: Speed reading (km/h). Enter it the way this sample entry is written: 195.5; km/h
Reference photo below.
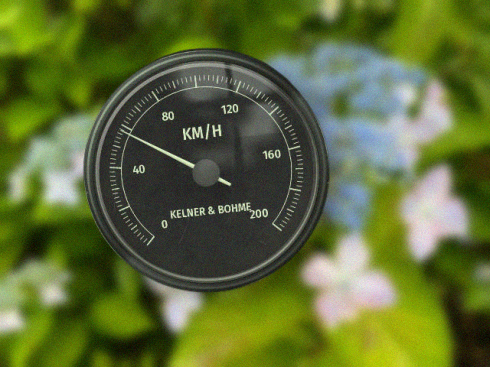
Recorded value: 58; km/h
